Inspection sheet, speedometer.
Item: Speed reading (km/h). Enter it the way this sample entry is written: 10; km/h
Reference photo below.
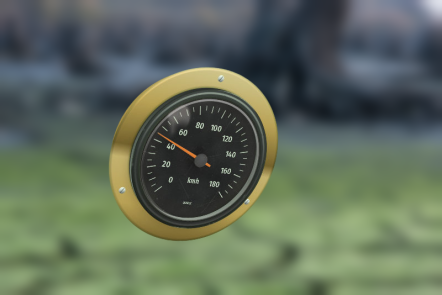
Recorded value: 45; km/h
